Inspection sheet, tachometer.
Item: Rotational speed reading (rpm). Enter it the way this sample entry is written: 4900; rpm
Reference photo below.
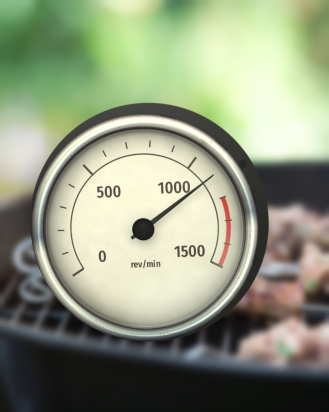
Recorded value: 1100; rpm
